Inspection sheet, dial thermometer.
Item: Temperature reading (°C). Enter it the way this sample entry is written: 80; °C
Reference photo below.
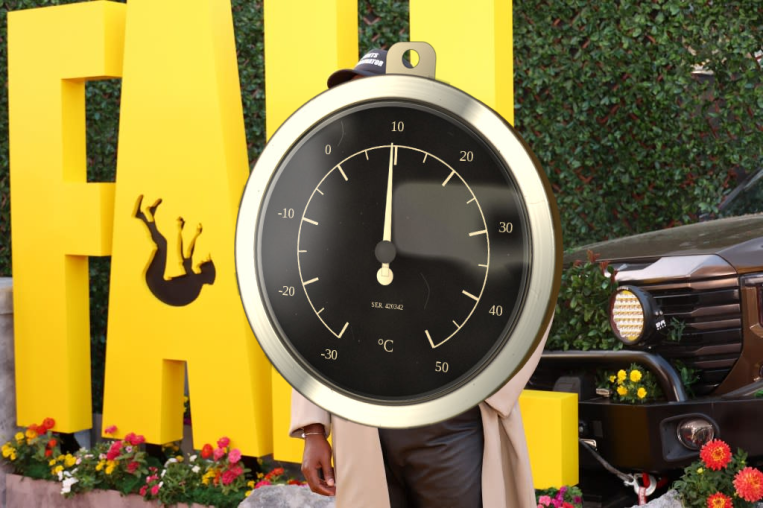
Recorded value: 10; °C
